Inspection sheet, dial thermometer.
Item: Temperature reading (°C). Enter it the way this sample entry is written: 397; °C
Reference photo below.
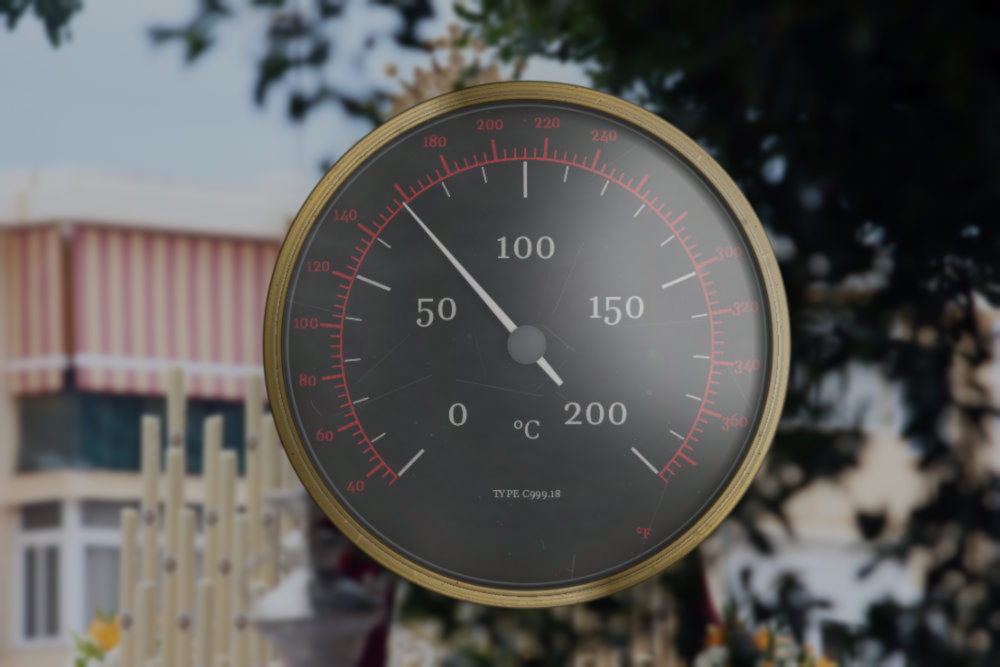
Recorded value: 70; °C
